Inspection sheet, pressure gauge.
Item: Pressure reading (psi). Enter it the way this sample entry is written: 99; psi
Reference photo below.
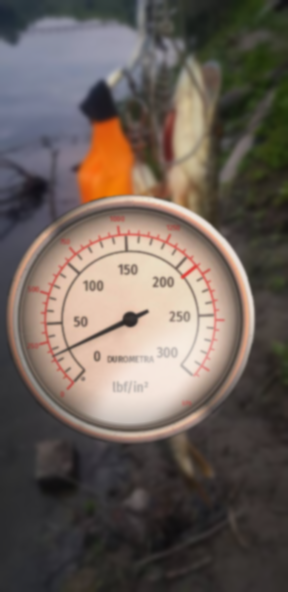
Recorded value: 25; psi
